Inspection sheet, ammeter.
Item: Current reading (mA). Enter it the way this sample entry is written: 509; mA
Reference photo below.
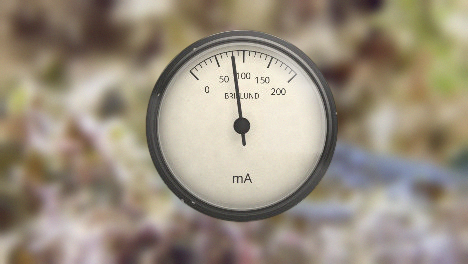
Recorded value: 80; mA
